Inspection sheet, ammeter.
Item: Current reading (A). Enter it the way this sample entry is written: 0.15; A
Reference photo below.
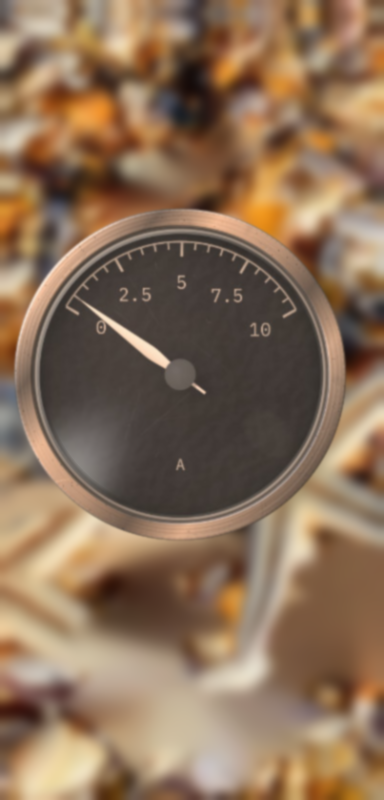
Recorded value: 0.5; A
